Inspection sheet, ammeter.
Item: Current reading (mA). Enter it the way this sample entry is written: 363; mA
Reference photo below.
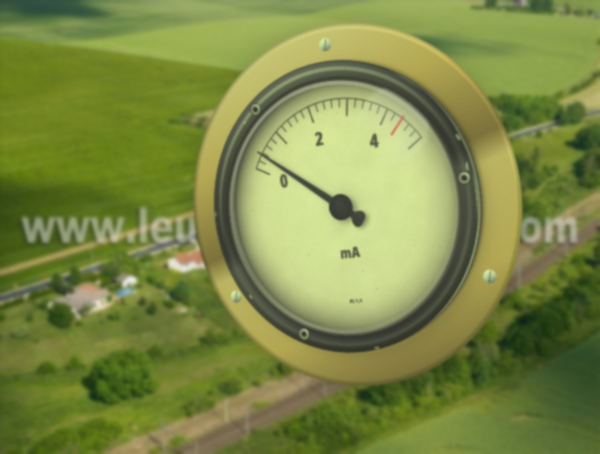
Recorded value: 0.4; mA
